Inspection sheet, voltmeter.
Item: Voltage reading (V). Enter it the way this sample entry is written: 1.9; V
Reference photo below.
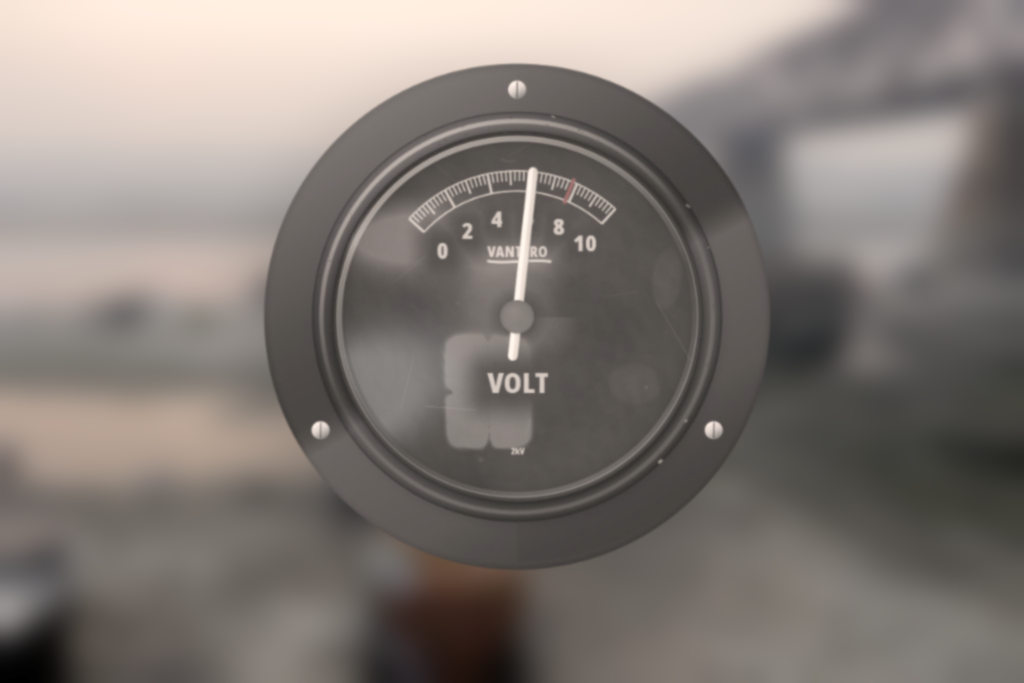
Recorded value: 6; V
